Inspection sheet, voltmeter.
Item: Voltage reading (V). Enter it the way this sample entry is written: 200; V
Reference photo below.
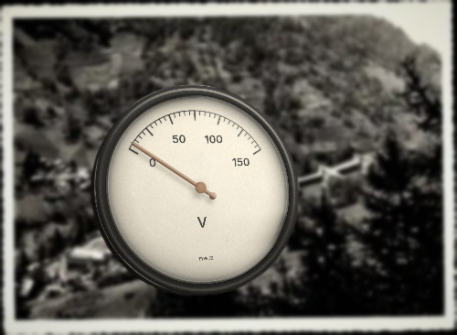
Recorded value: 5; V
